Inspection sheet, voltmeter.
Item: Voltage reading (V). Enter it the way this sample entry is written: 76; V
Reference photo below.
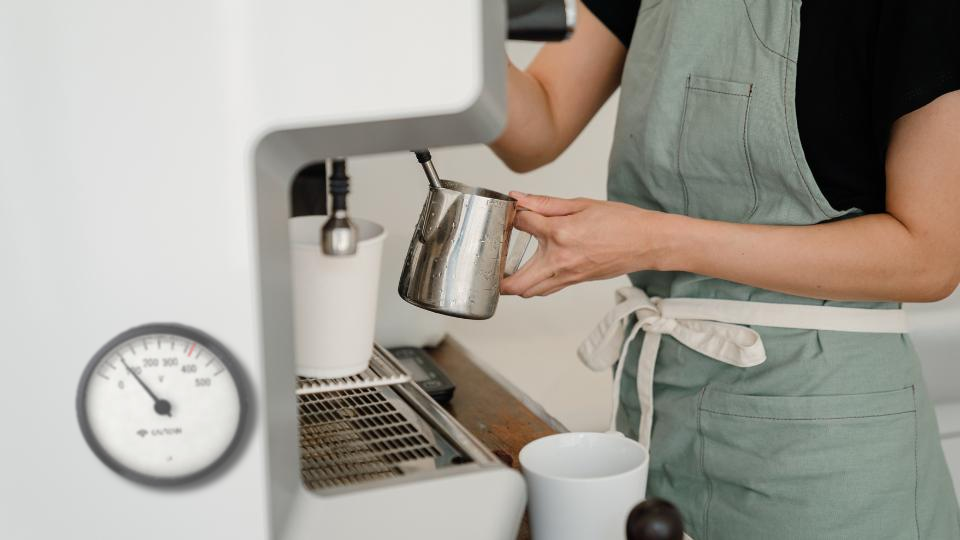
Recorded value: 100; V
